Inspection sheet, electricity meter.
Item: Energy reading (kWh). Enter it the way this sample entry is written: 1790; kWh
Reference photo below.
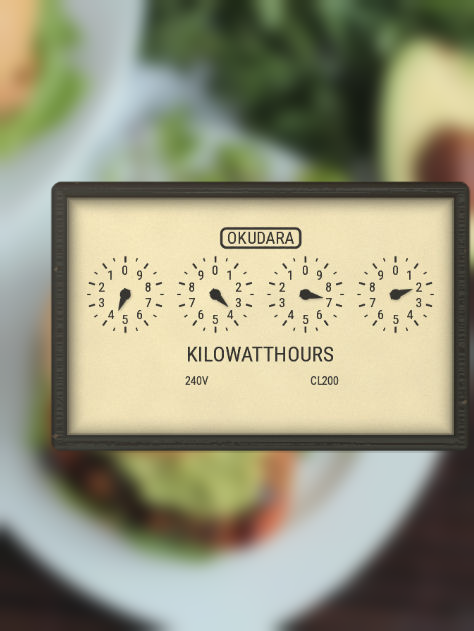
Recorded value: 4372; kWh
